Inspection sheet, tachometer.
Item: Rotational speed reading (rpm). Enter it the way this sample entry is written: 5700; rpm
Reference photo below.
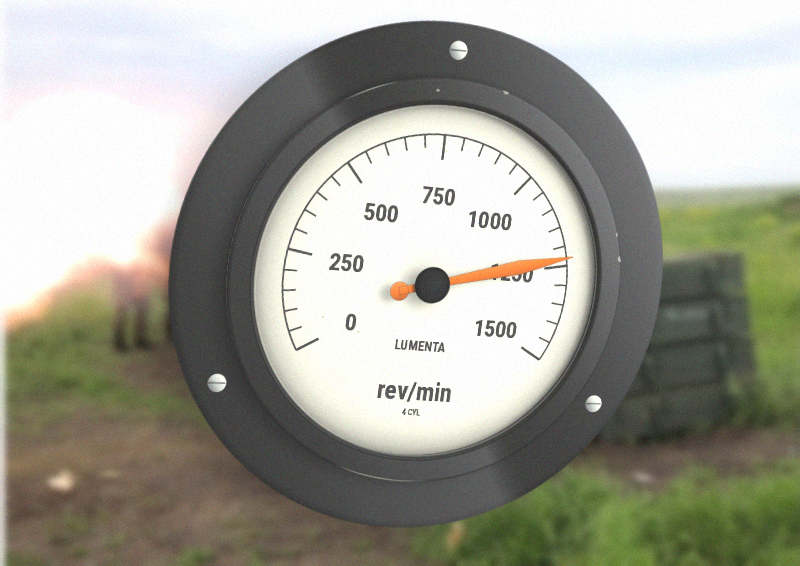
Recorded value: 1225; rpm
